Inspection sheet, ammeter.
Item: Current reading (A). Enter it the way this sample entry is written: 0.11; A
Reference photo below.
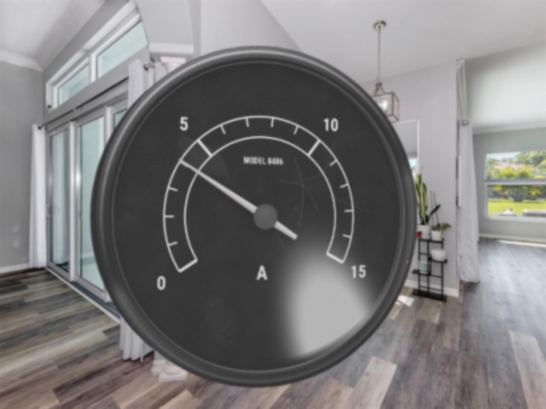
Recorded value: 4; A
